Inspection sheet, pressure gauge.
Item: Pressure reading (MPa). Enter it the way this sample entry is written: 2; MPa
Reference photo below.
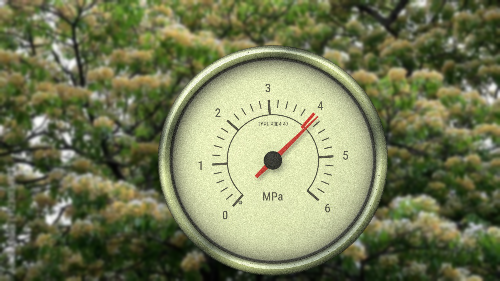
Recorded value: 4.1; MPa
